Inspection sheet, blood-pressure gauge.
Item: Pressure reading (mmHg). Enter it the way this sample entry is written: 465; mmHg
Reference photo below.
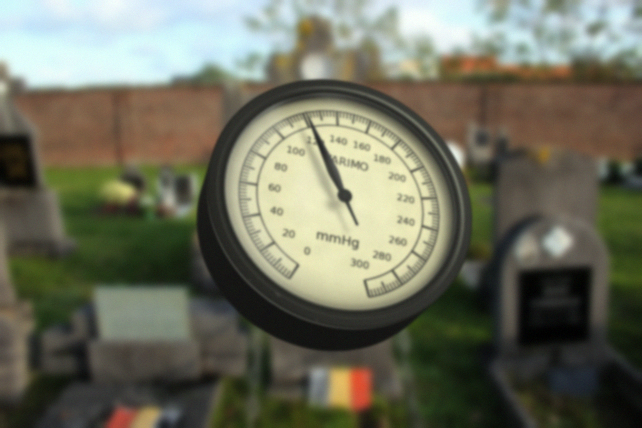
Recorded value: 120; mmHg
